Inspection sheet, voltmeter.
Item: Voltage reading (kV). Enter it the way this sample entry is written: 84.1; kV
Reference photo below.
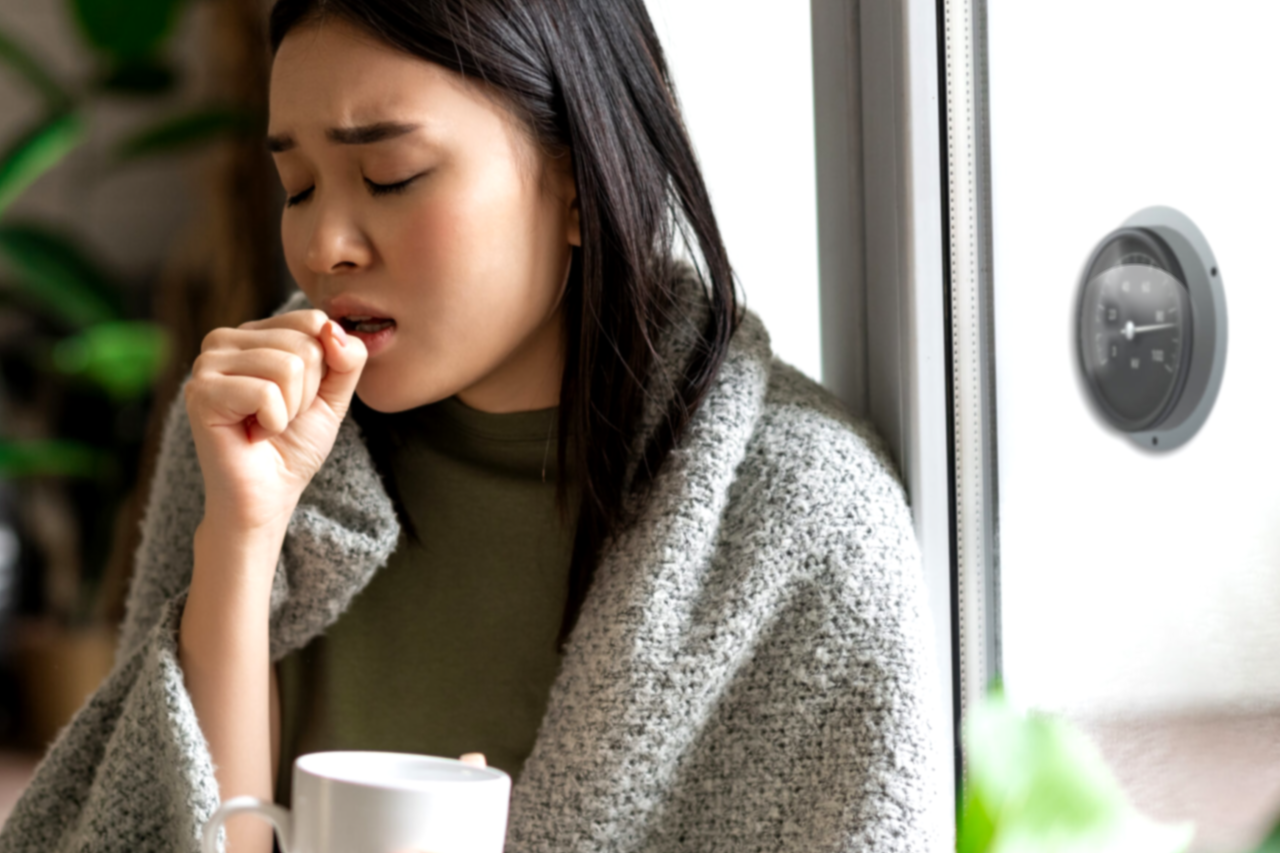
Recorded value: 85; kV
